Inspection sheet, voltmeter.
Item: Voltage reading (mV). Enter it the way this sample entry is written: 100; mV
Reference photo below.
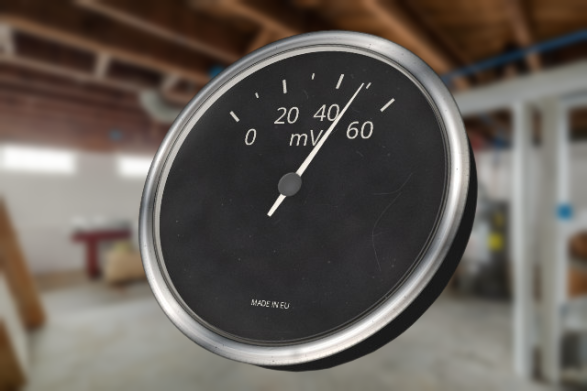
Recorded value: 50; mV
